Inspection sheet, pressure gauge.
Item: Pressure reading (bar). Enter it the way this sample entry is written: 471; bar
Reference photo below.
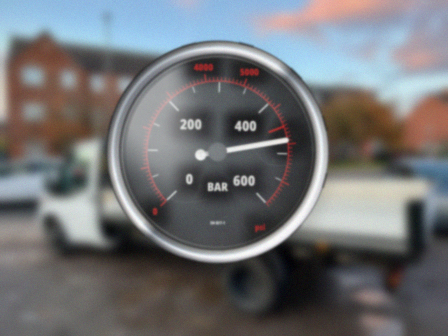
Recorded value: 475; bar
